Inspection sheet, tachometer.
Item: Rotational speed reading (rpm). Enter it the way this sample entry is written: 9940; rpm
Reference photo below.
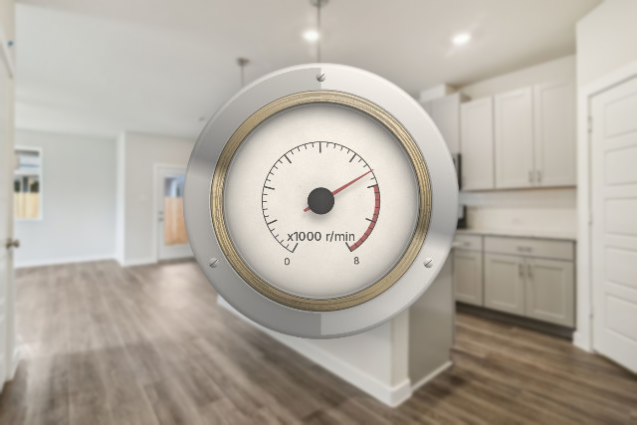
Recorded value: 5600; rpm
